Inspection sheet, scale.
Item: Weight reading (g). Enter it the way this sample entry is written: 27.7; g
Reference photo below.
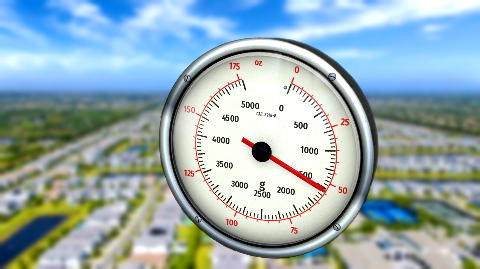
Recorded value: 1500; g
